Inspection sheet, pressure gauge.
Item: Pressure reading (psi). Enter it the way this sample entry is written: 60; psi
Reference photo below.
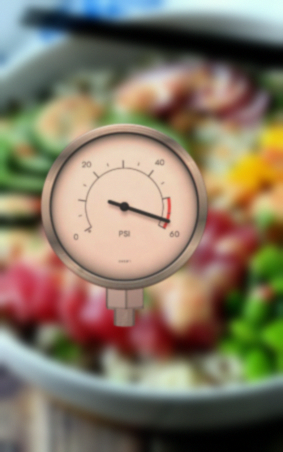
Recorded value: 57.5; psi
